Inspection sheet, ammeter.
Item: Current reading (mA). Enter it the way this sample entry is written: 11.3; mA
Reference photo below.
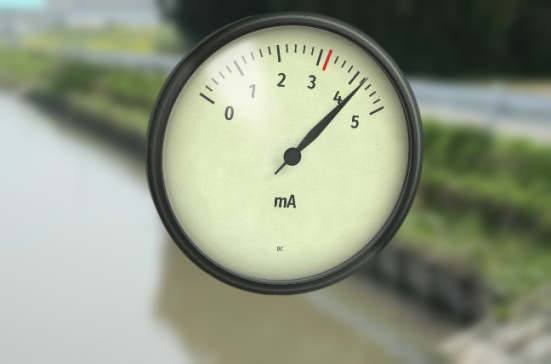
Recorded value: 4.2; mA
